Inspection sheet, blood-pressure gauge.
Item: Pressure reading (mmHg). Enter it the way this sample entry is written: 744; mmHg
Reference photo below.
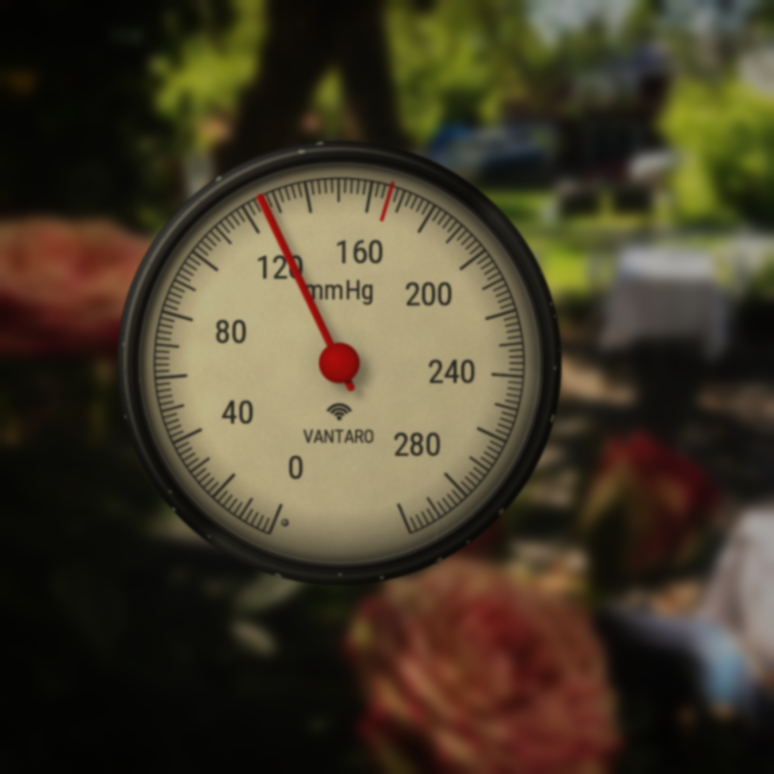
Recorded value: 126; mmHg
